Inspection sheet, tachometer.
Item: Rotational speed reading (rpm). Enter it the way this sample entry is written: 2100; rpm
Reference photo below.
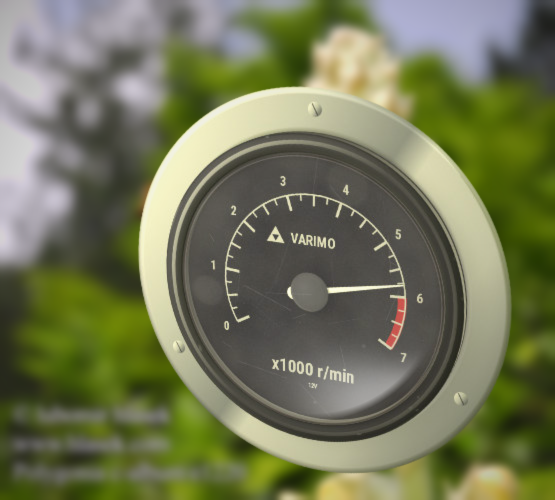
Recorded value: 5750; rpm
